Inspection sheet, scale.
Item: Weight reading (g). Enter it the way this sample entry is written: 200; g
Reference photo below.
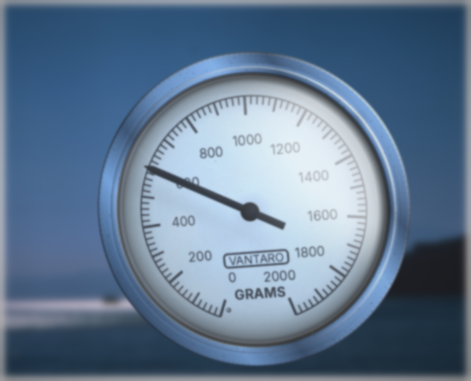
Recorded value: 600; g
